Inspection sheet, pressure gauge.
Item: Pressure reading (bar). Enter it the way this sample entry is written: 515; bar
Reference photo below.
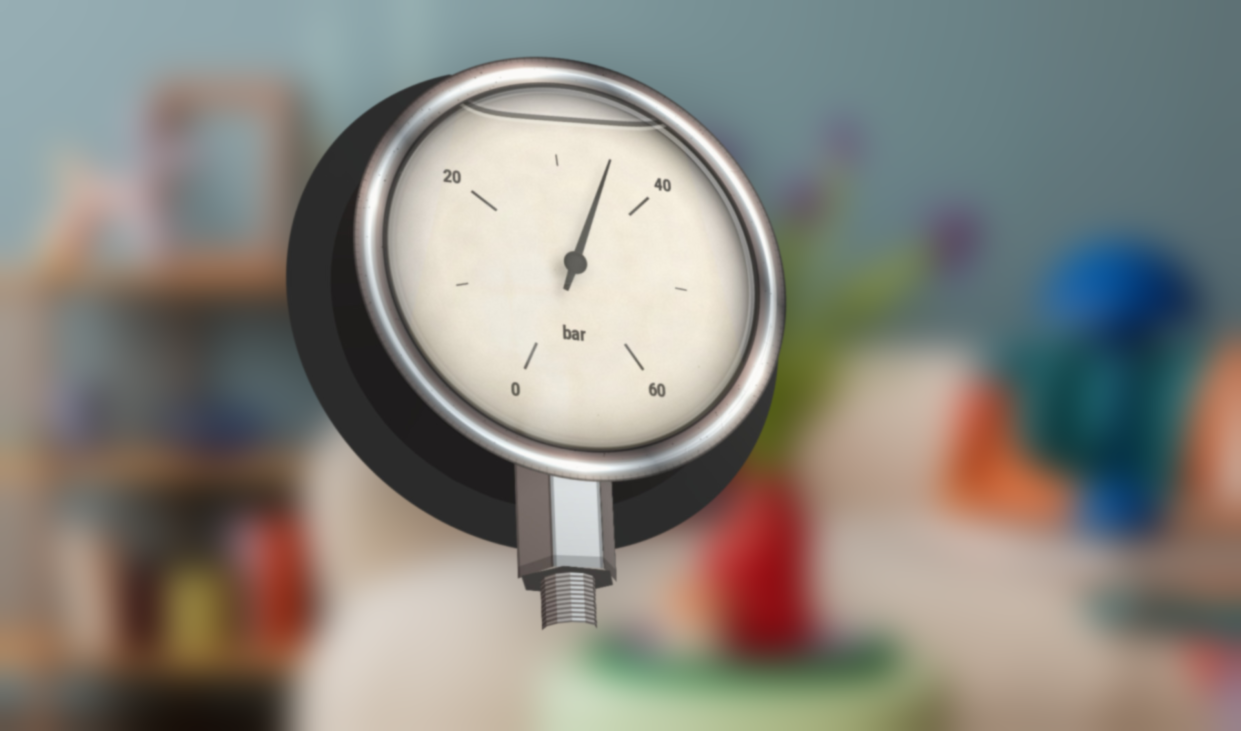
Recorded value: 35; bar
